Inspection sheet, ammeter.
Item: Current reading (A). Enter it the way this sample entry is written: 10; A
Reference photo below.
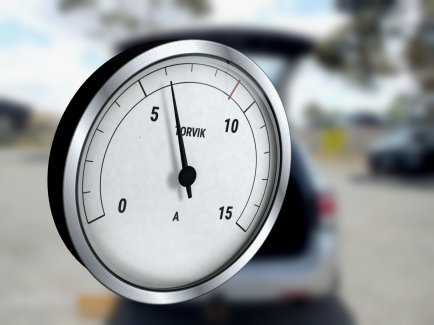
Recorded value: 6; A
